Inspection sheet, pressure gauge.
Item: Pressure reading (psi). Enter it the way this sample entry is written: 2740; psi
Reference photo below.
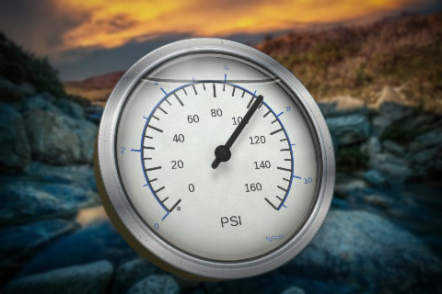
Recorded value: 102.5; psi
